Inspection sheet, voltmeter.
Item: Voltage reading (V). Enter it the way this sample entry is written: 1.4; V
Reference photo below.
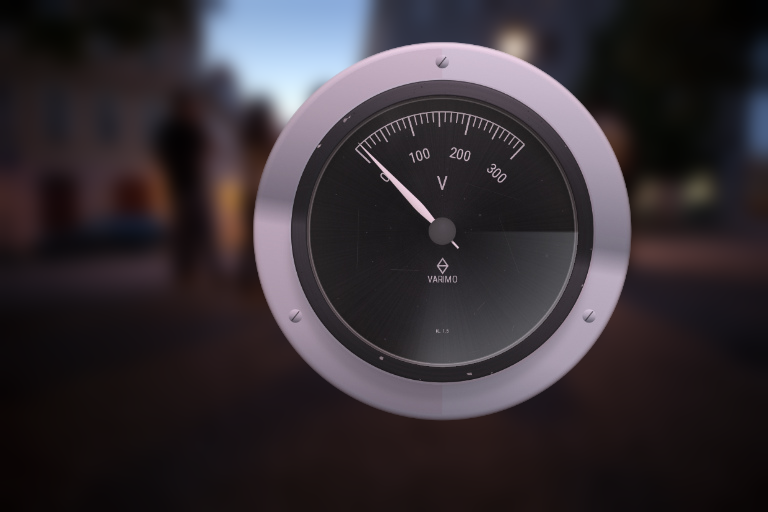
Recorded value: 10; V
